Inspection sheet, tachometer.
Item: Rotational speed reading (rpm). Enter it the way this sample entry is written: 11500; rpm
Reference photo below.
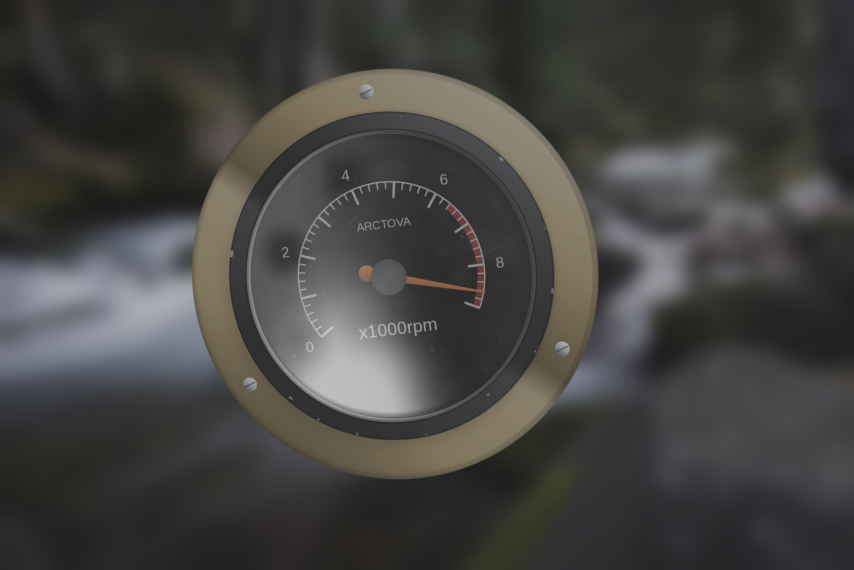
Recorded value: 8600; rpm
